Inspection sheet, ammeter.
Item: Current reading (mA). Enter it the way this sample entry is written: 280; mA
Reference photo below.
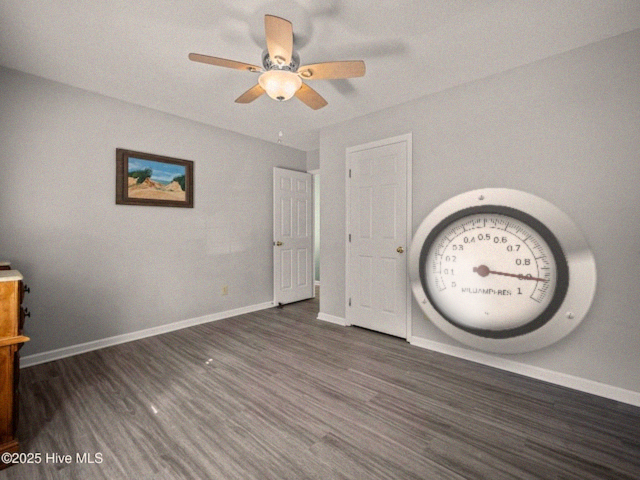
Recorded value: 0.9; mA
